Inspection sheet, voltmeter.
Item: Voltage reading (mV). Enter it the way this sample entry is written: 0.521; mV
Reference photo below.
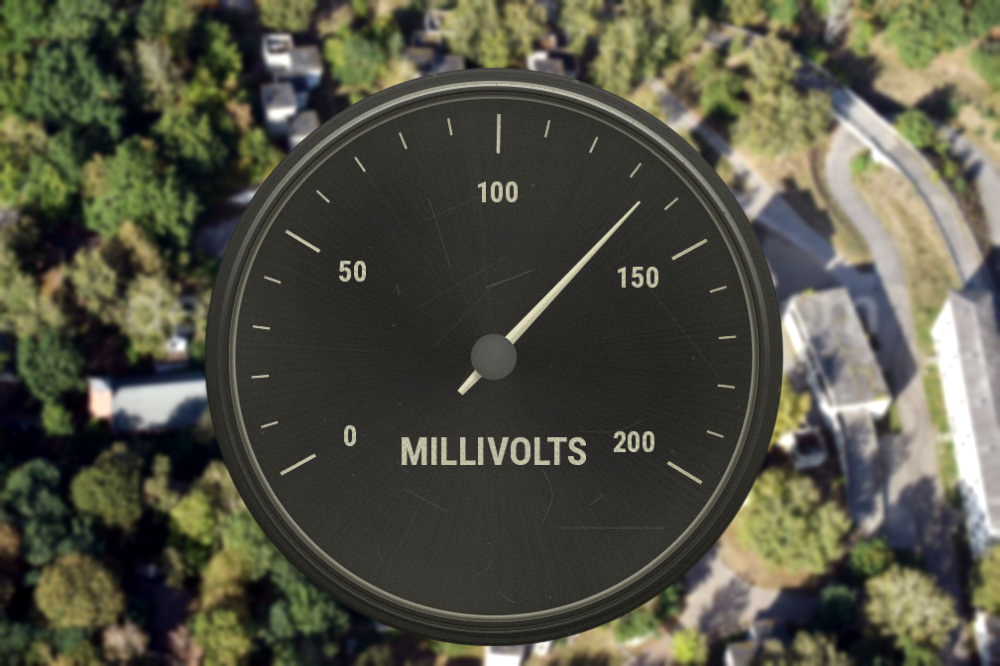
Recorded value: 135; mV
